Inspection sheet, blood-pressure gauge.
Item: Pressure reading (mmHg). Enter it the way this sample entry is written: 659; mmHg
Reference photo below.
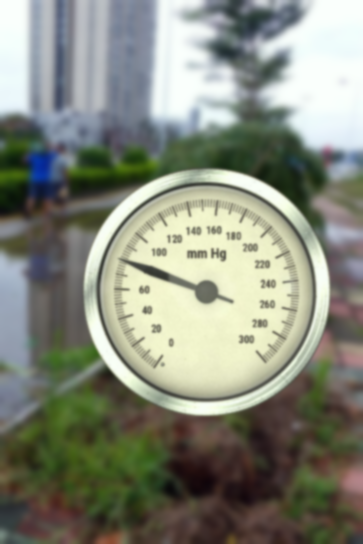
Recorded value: 80; mmHg
